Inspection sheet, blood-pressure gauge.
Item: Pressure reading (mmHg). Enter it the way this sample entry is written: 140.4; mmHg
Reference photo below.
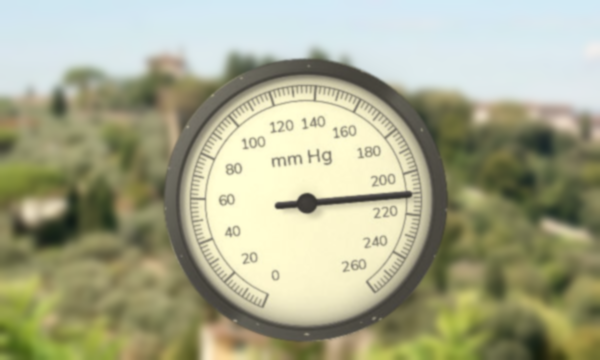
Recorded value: 210; mmHg
